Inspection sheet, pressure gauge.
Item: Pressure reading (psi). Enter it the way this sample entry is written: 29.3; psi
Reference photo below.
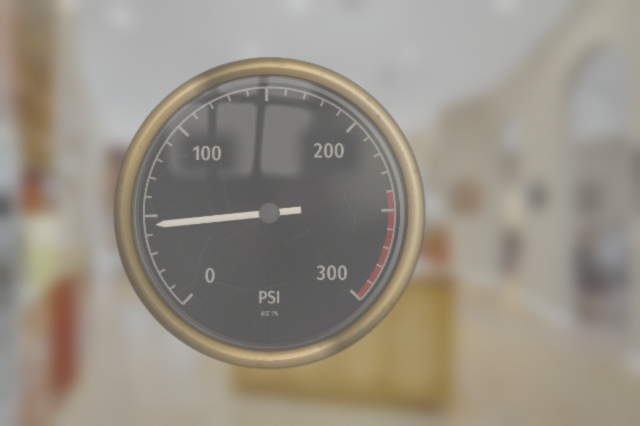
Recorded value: 45; psi
